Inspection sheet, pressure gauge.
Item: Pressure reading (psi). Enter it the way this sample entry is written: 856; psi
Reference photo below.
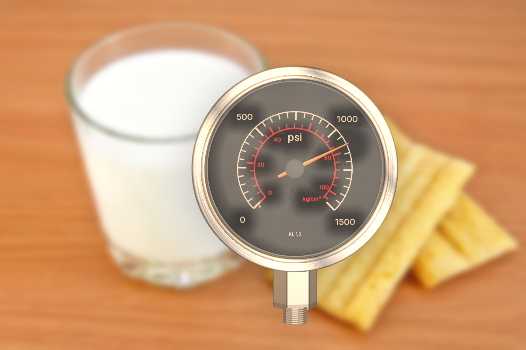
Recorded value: 1100; psi
